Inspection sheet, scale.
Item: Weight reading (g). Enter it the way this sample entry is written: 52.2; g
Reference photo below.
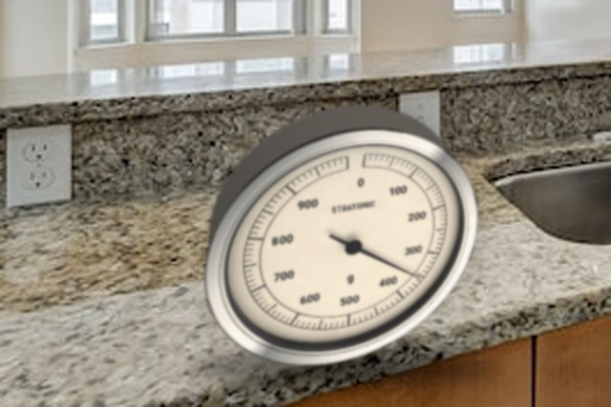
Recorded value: 350; g
